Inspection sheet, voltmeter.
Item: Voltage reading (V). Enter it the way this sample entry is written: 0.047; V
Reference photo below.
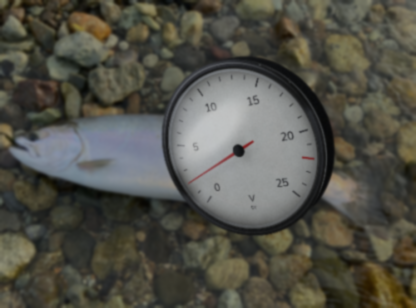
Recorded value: 2; V
